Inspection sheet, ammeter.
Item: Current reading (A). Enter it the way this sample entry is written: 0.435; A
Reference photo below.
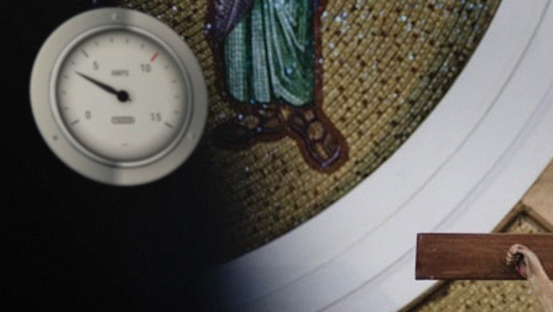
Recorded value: 3.5; A
